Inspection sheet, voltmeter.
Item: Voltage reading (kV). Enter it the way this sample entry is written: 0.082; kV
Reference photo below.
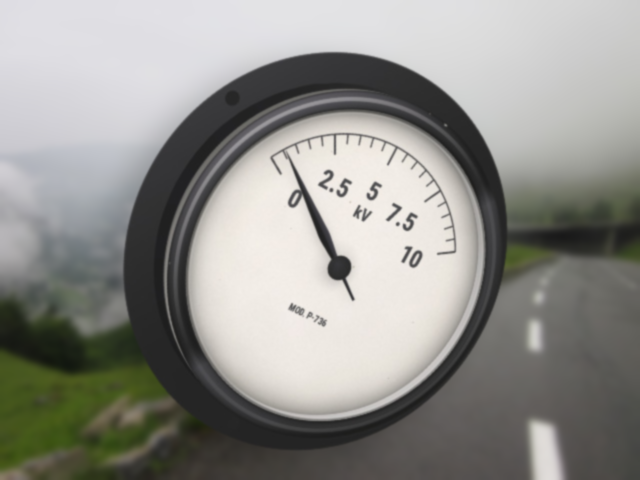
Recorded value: 0.5; kV
